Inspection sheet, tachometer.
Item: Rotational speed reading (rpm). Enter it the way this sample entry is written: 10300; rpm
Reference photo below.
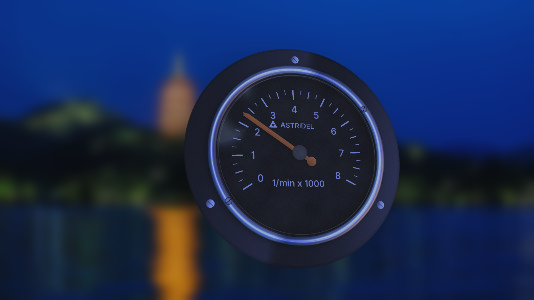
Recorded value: 2250; rpm
